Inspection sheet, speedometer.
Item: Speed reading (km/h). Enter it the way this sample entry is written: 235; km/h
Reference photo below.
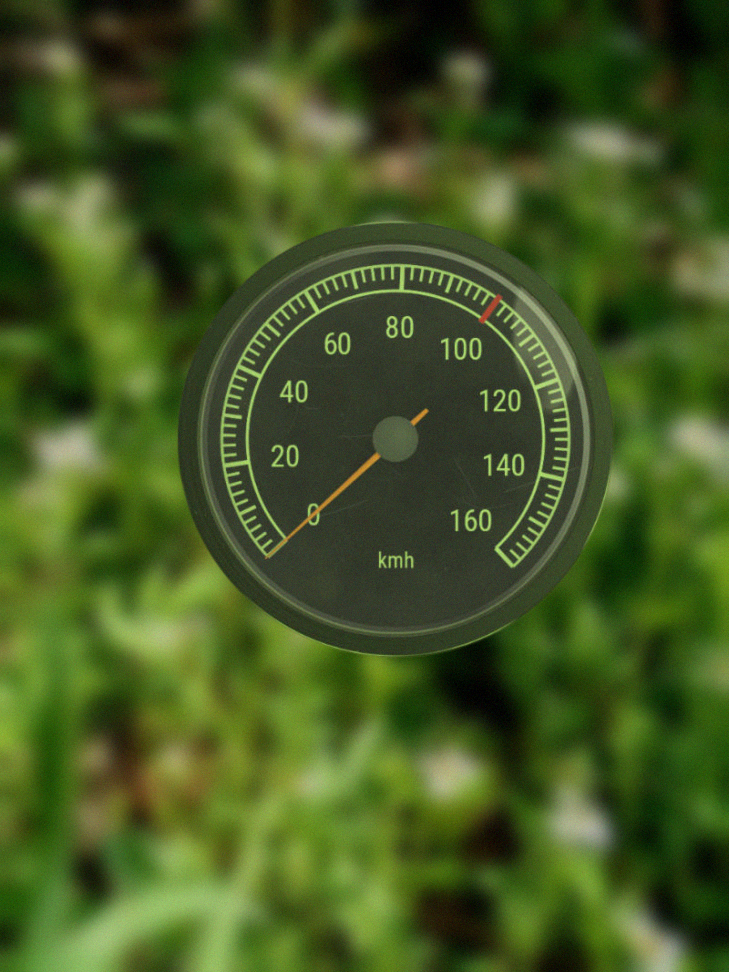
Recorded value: 0; km/h
